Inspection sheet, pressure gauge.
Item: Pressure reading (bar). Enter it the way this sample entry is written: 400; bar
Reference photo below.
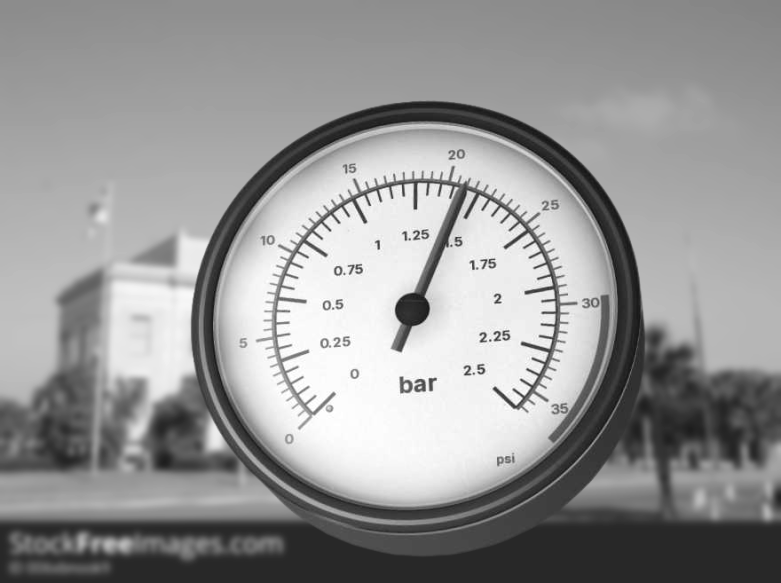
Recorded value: 1.45; bar
